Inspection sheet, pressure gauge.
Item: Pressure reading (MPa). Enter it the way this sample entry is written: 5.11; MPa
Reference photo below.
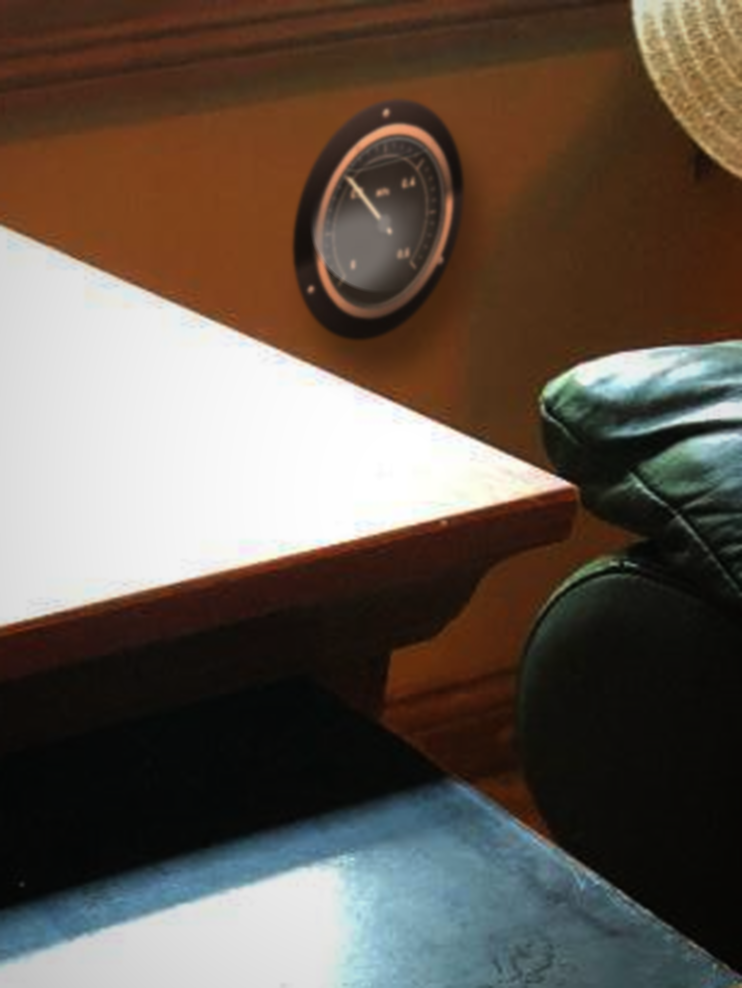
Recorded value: 0.2; MPa
